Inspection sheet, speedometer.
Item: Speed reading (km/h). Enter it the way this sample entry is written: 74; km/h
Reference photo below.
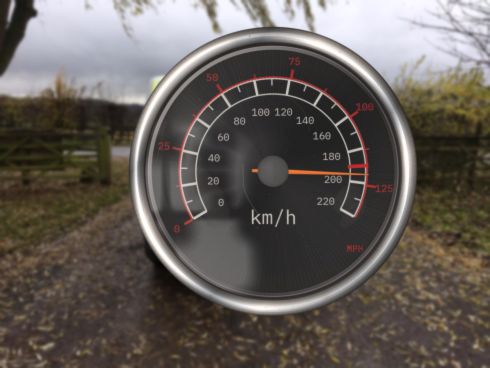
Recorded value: 195; km/h
